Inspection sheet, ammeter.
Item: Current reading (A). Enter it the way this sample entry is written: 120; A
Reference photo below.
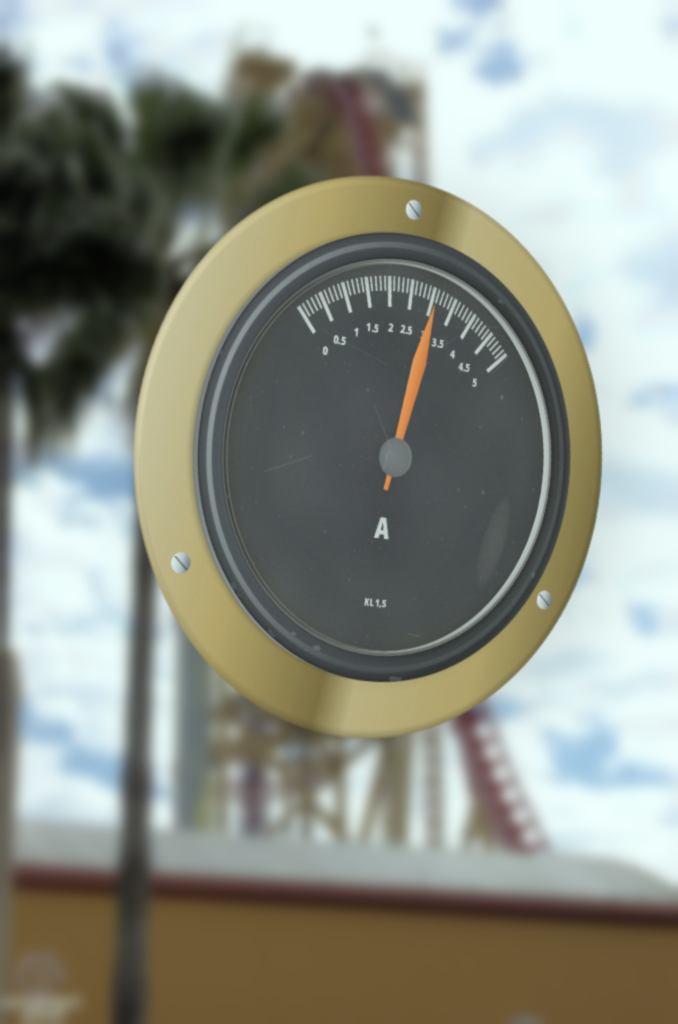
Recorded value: 3; A
